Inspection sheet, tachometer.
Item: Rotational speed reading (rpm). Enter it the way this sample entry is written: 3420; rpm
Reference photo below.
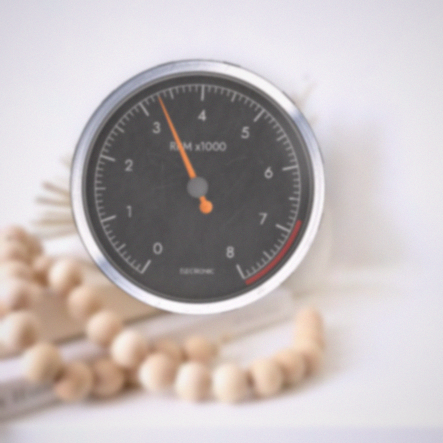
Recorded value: 3300; rpm
